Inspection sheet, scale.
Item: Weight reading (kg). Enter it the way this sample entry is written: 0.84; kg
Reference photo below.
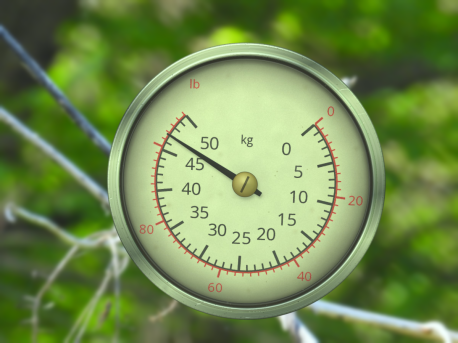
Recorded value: 47; kg
